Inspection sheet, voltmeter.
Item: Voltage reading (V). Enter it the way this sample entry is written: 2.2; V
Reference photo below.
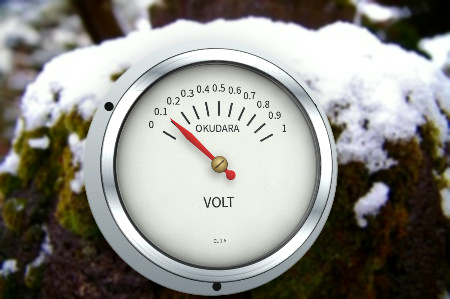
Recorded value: 0.1; V
